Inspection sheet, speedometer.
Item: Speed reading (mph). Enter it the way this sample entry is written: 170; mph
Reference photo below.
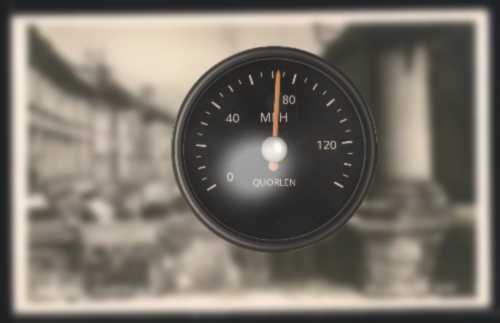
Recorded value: 72.5; mph
